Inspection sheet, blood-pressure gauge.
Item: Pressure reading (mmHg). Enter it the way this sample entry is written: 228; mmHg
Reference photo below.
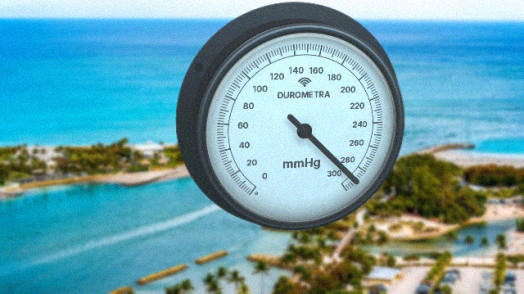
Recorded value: 290; mmHg
